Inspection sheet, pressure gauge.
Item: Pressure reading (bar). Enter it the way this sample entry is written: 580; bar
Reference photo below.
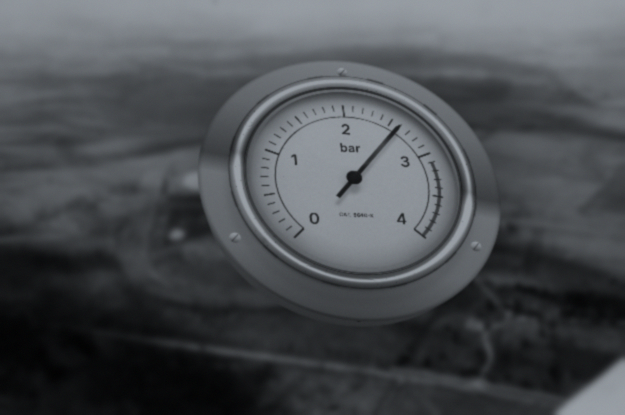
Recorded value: 2.6; bar
